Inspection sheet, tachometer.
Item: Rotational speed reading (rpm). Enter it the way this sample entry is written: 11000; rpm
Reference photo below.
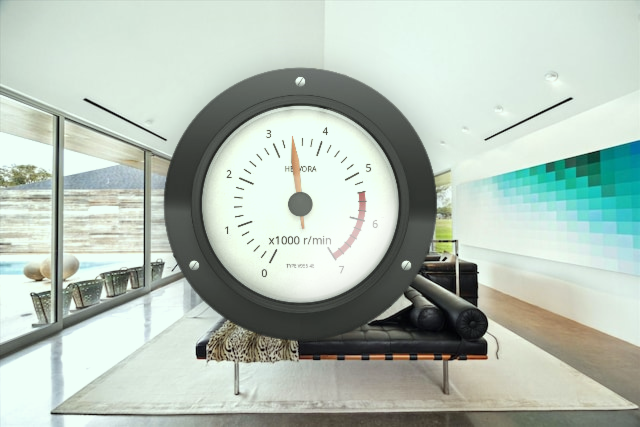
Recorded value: 3400; rpm
